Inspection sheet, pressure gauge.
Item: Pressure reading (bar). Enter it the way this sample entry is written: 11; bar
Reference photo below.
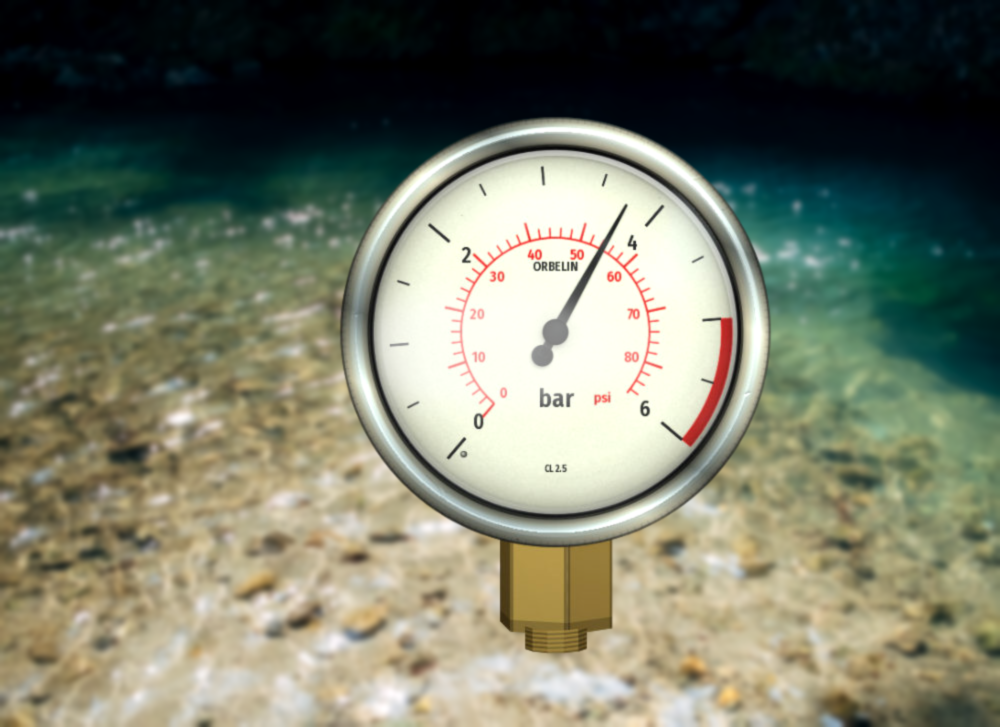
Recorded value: 3.75; bar
